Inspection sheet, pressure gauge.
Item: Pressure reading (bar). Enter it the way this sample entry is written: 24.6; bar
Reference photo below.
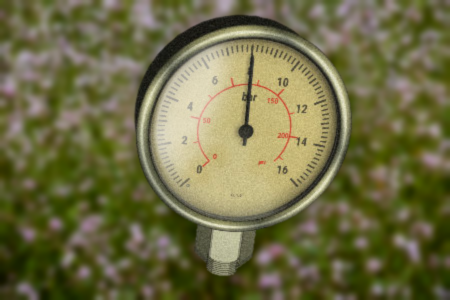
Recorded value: 8; bar
